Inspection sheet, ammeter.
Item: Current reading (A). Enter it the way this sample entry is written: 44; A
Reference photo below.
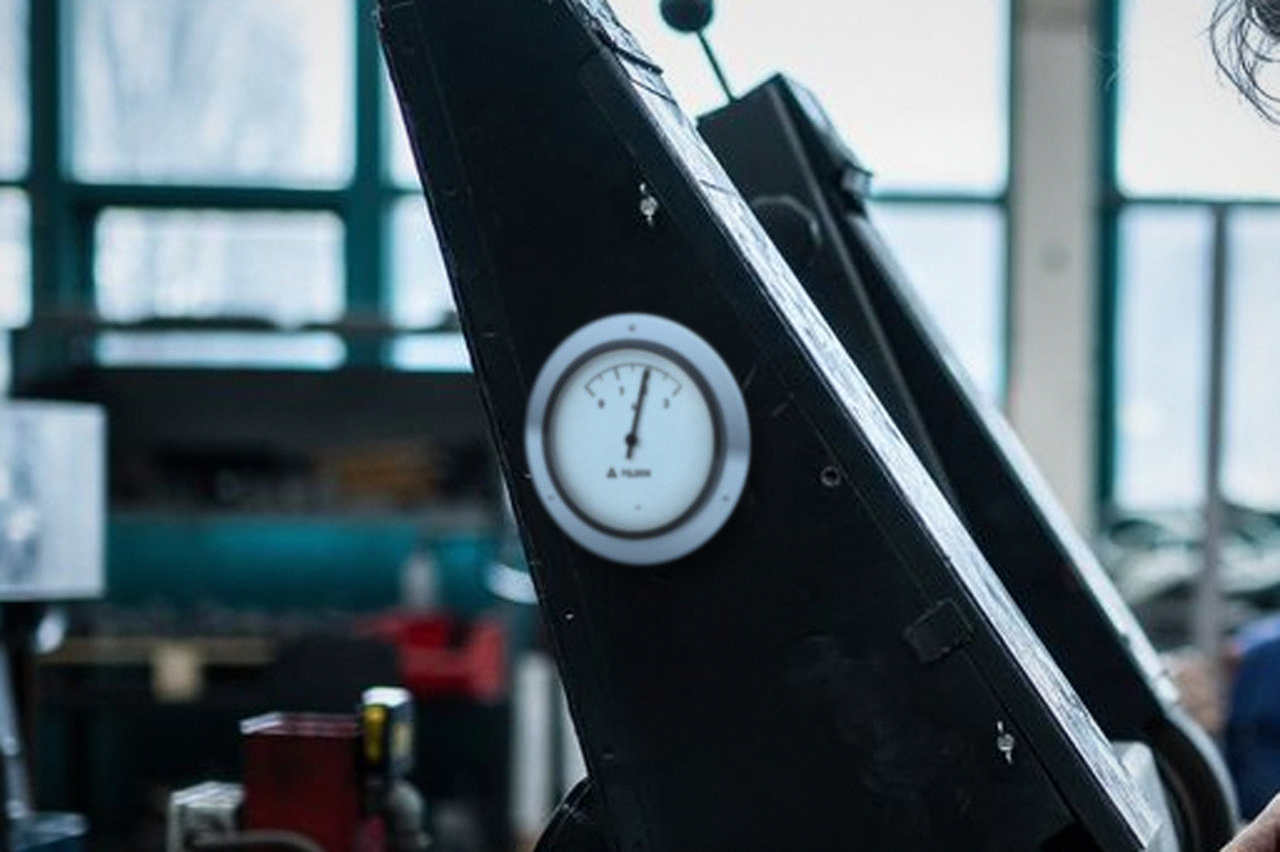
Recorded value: 2; A
